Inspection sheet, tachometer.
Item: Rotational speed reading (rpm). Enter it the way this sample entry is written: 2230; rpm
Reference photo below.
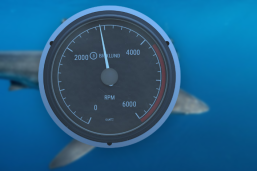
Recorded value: 2900; rpm
